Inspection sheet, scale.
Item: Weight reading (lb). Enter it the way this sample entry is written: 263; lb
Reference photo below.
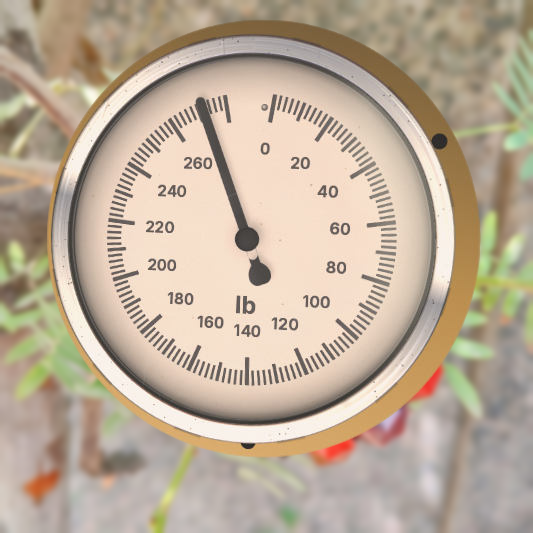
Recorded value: 272; lb
